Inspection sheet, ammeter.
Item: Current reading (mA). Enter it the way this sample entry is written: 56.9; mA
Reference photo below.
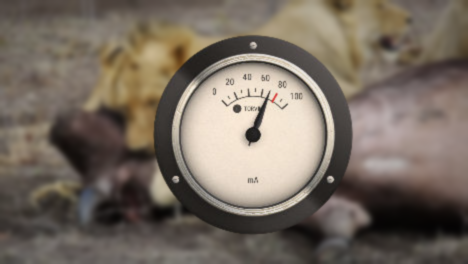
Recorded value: 70; mA
